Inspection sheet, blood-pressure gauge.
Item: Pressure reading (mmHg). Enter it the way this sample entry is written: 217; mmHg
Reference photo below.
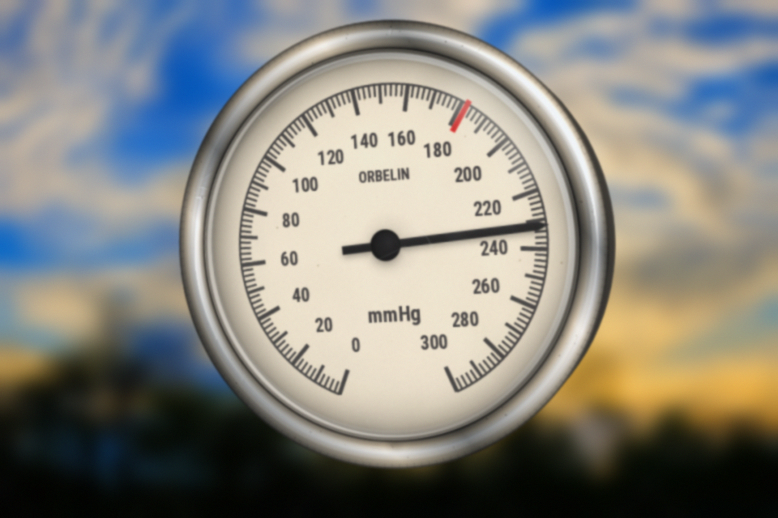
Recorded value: 232; mmHg
